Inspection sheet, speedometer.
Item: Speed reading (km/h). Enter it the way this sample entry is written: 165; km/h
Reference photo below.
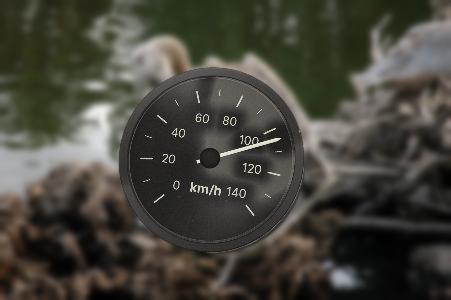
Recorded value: 105; km/h
